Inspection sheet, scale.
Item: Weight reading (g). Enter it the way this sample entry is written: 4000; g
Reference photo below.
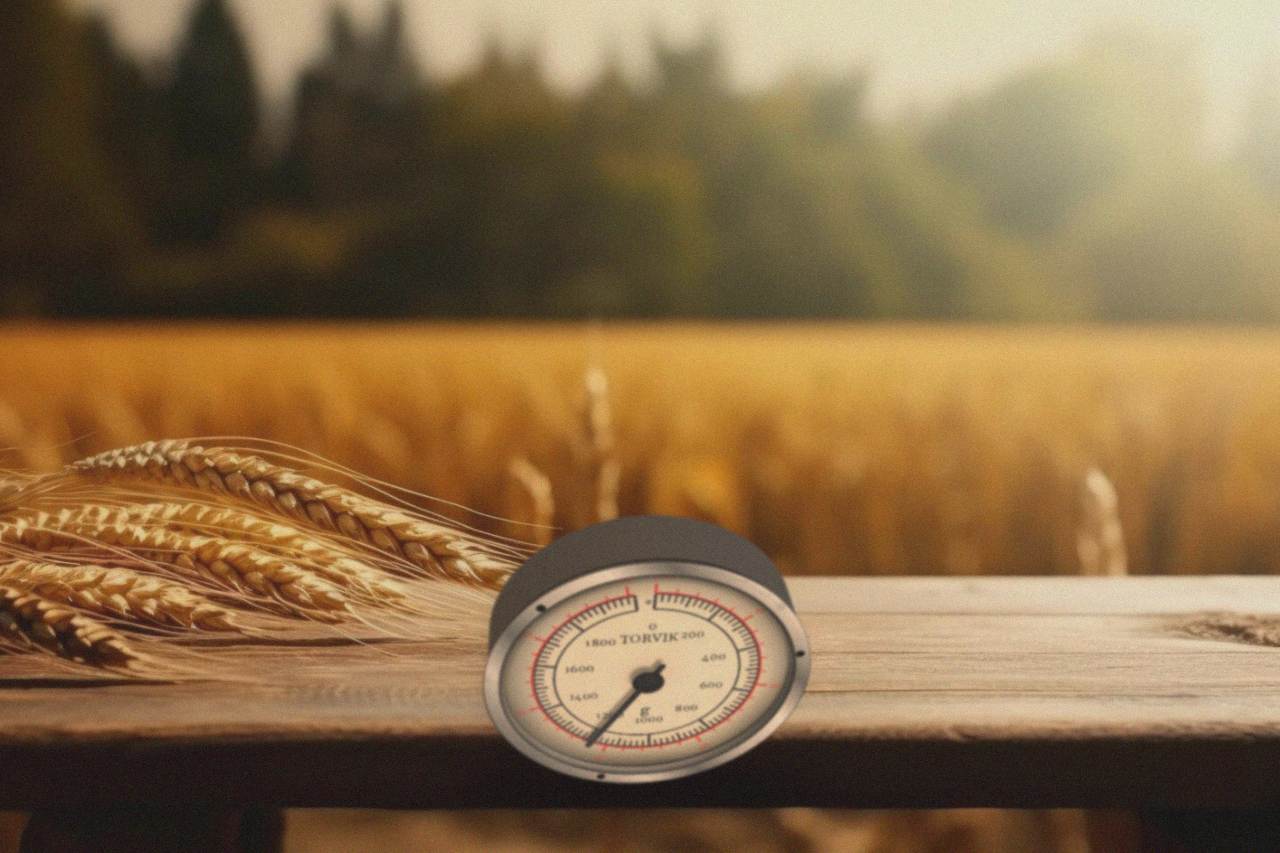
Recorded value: 1200; g
